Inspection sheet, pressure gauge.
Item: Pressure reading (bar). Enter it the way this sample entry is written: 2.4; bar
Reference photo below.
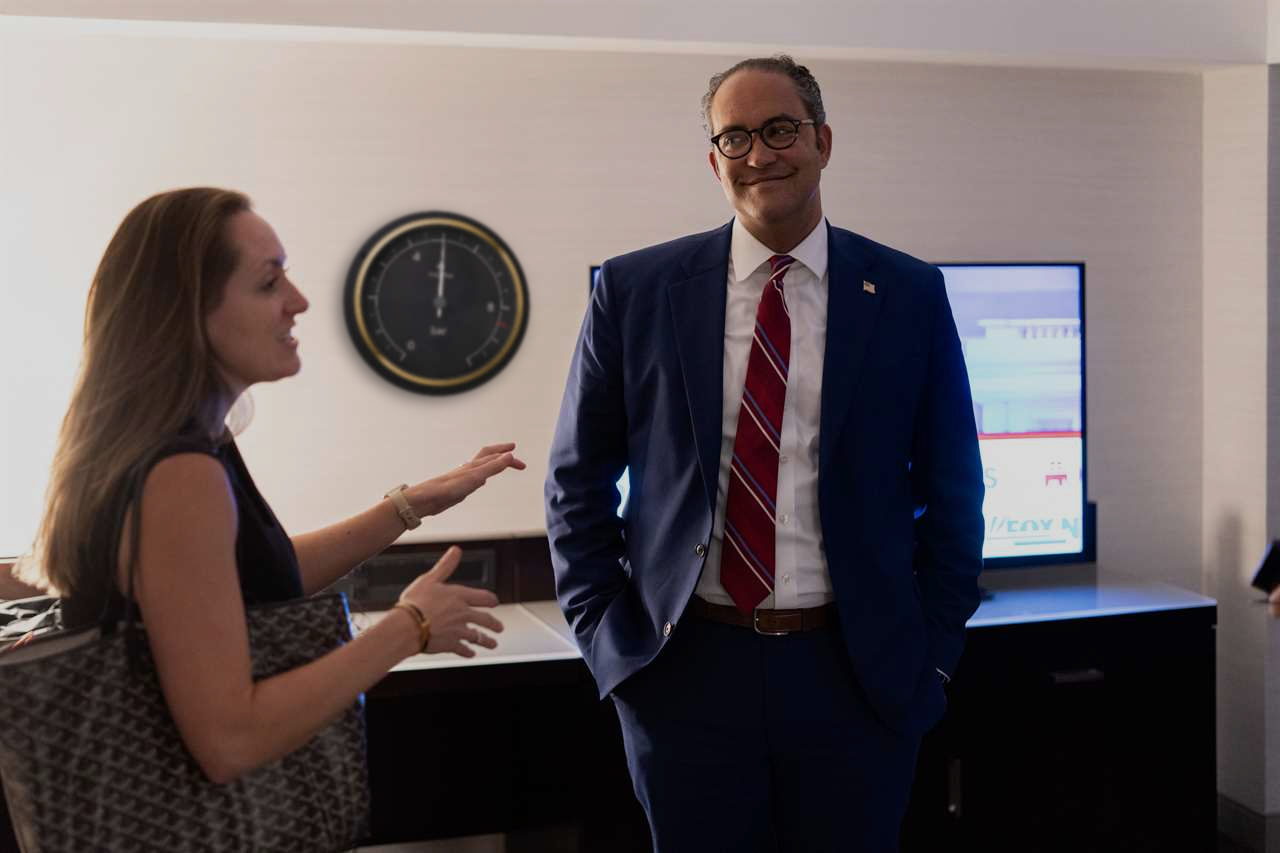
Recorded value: 5; bar
